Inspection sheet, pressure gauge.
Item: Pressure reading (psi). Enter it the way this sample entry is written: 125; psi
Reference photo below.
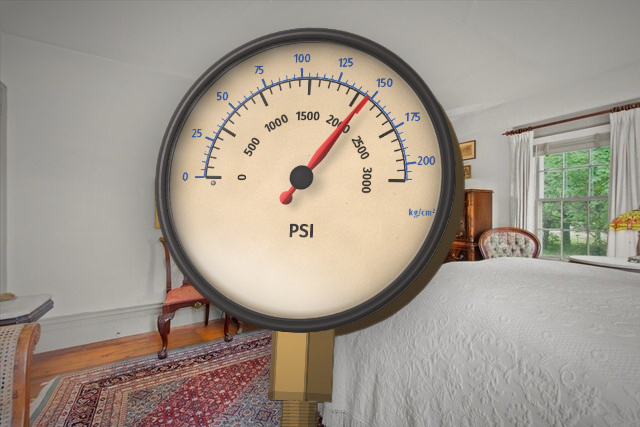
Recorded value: 2100; psi
